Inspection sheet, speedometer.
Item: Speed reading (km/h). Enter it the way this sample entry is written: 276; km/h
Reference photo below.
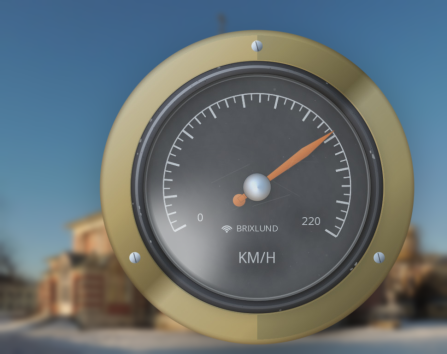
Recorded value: 157.5; km/h
